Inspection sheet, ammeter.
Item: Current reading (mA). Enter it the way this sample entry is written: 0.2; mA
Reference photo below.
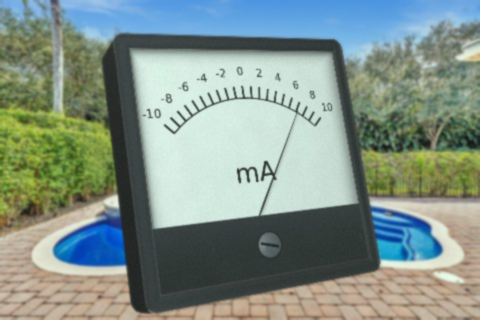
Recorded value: 7; mA
